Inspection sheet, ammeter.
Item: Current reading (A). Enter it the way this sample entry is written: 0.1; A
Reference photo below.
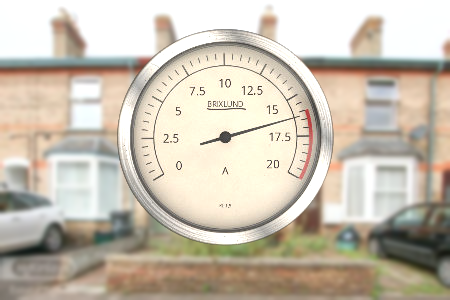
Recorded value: 16.25; A
